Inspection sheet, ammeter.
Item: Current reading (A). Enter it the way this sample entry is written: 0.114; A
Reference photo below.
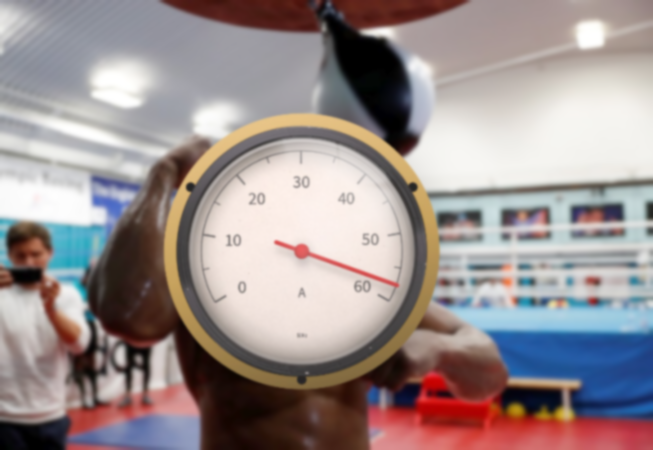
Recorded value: 57.5; A
